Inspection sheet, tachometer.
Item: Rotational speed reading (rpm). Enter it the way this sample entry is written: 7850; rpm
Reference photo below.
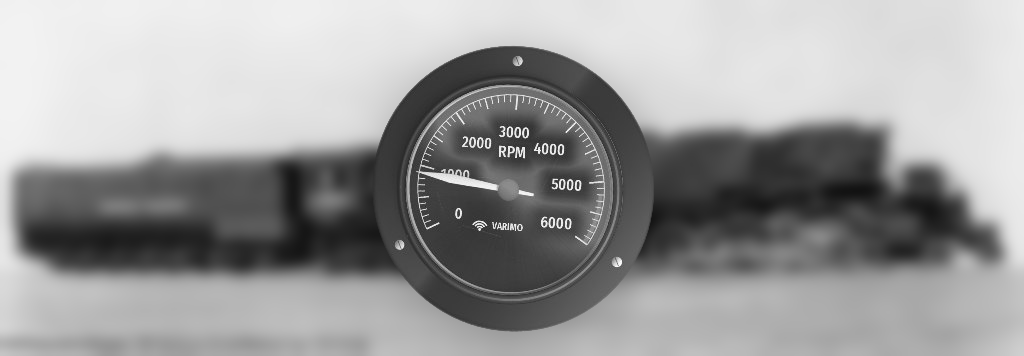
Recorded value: 900; rpm
